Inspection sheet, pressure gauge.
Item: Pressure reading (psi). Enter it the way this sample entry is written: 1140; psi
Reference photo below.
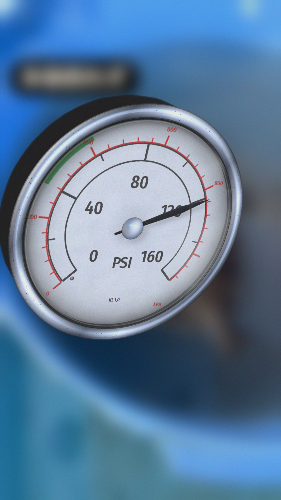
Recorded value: 120; psi
